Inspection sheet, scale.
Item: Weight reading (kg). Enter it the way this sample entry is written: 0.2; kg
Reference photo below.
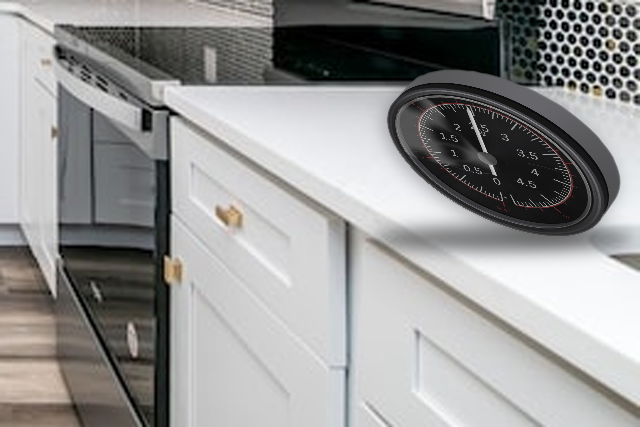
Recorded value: 2.5; kg
